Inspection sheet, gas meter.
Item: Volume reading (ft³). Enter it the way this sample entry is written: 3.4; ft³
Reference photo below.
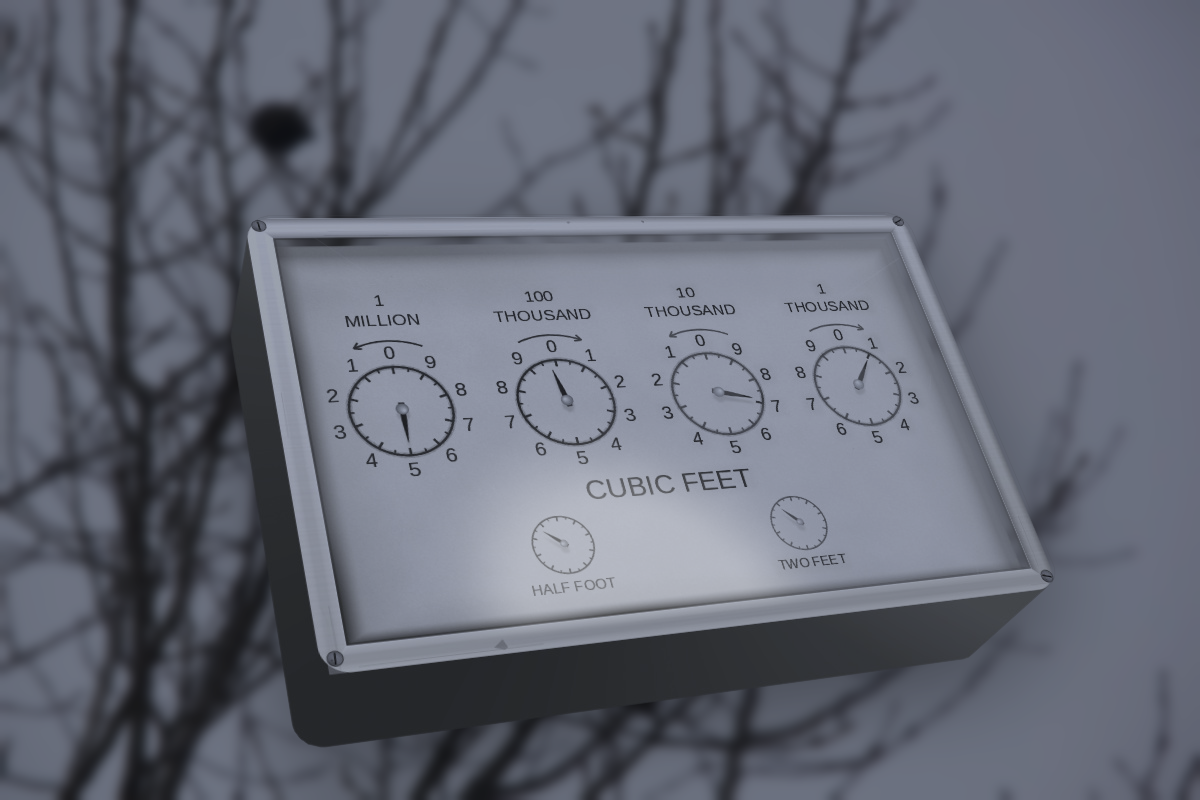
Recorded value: 497100; ft³
